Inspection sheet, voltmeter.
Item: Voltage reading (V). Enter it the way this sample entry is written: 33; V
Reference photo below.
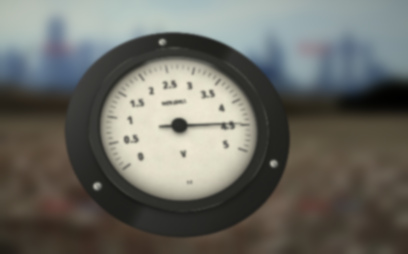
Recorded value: 4.5; V
